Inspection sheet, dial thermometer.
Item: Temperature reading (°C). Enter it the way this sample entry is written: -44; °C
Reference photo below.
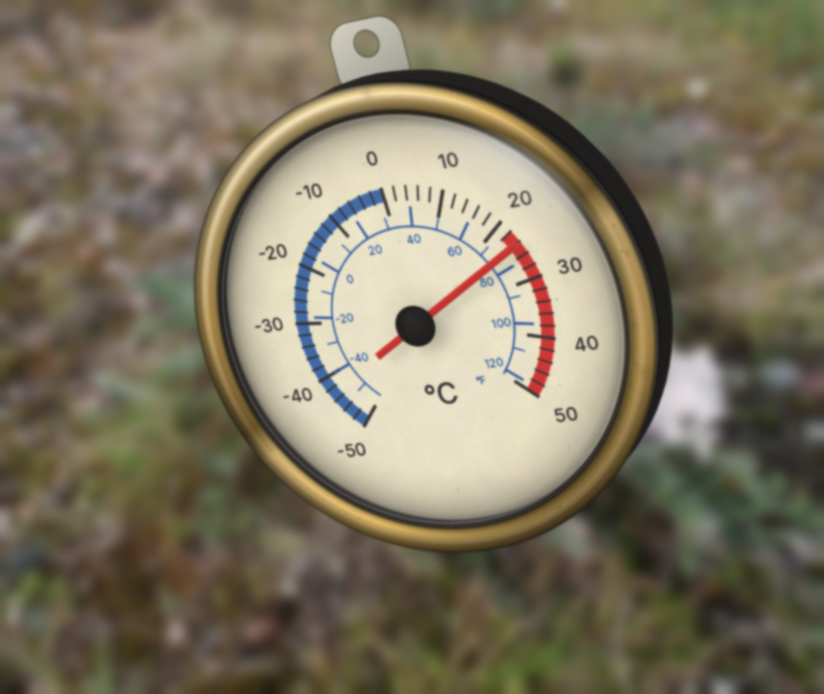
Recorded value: 24; °C
